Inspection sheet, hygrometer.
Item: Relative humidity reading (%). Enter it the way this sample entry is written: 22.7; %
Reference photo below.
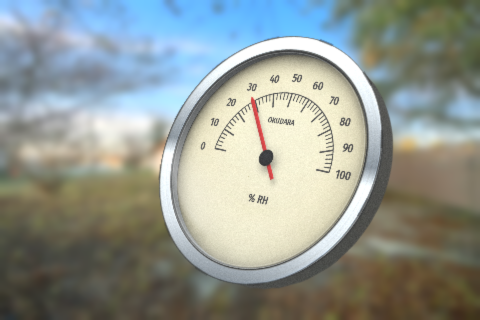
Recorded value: 30; %
